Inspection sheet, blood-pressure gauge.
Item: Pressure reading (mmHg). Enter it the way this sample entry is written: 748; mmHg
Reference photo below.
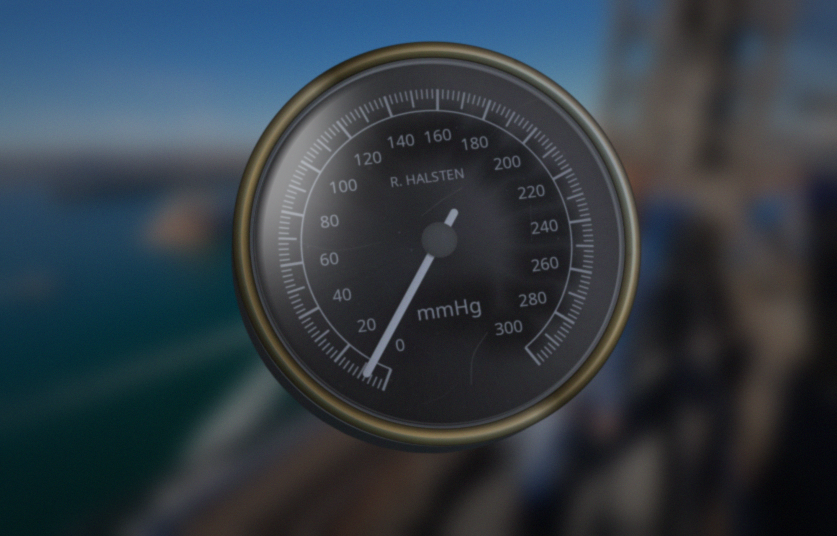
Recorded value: 8; mmHg
